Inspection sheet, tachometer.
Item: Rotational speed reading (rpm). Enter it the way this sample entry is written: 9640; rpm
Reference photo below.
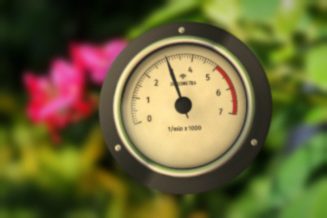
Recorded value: 3000; rpm
